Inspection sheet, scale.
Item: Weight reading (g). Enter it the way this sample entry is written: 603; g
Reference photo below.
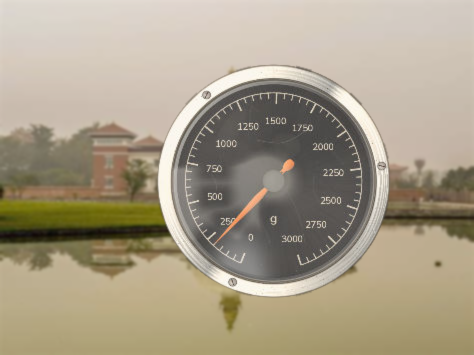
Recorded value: 200; g
